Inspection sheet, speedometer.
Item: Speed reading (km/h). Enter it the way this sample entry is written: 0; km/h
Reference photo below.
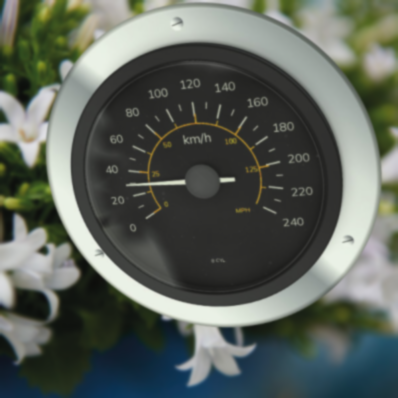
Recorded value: 30; km/h
